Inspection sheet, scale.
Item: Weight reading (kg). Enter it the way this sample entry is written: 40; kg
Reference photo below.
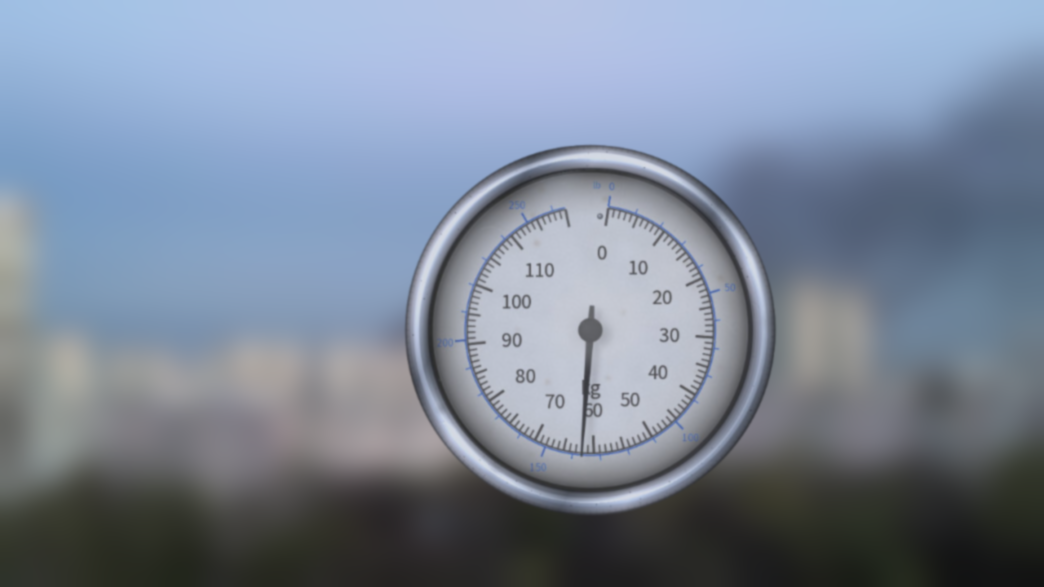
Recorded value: 62; kg
